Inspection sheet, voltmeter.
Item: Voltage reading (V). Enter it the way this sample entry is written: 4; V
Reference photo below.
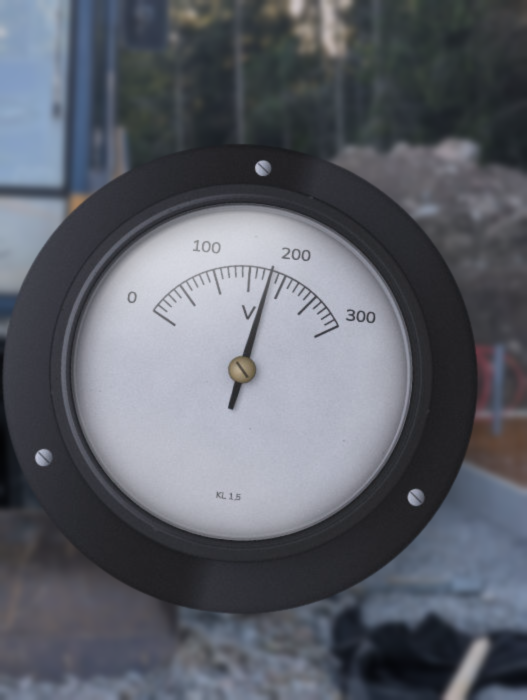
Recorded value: 180; V
